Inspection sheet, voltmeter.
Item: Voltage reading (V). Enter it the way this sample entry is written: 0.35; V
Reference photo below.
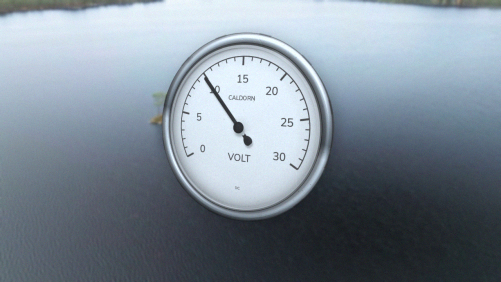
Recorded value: 10; V
